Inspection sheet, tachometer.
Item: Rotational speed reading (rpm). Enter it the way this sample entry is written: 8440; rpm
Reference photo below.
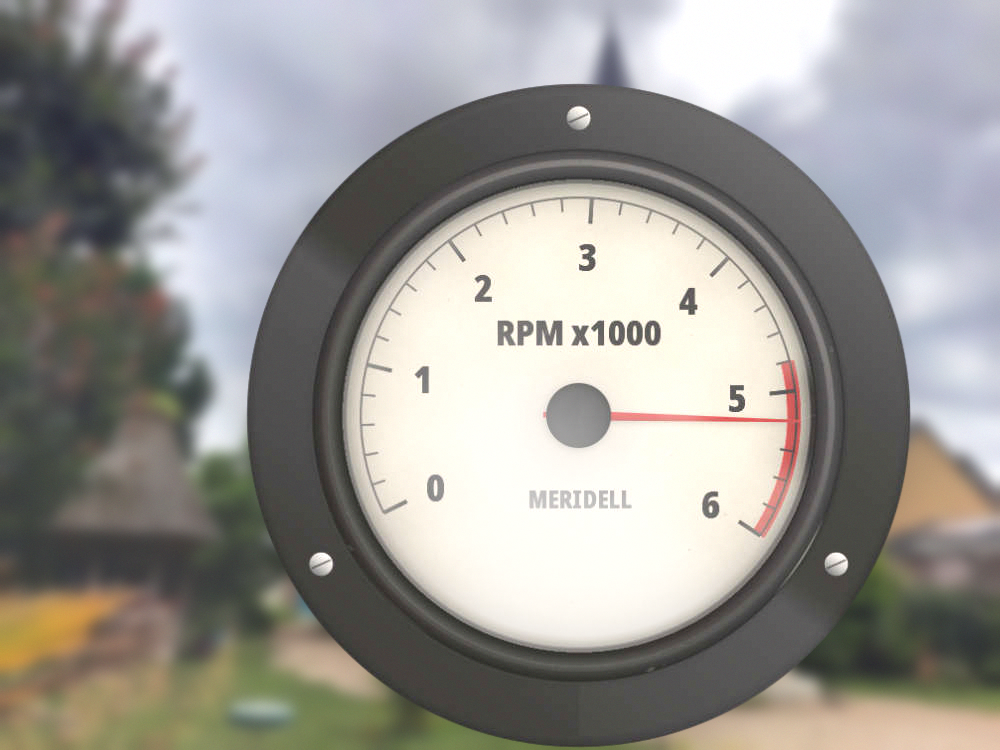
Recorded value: 5200; rpm
